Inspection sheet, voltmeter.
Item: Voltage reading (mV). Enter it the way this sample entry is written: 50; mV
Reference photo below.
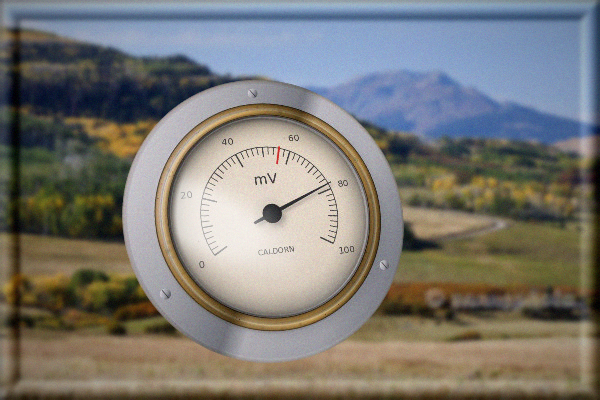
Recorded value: 78; mV
